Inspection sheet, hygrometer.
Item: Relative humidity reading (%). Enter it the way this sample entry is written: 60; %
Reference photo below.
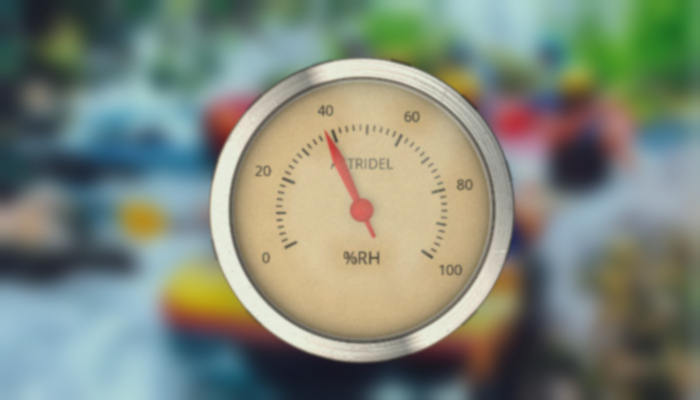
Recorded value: 38; %
